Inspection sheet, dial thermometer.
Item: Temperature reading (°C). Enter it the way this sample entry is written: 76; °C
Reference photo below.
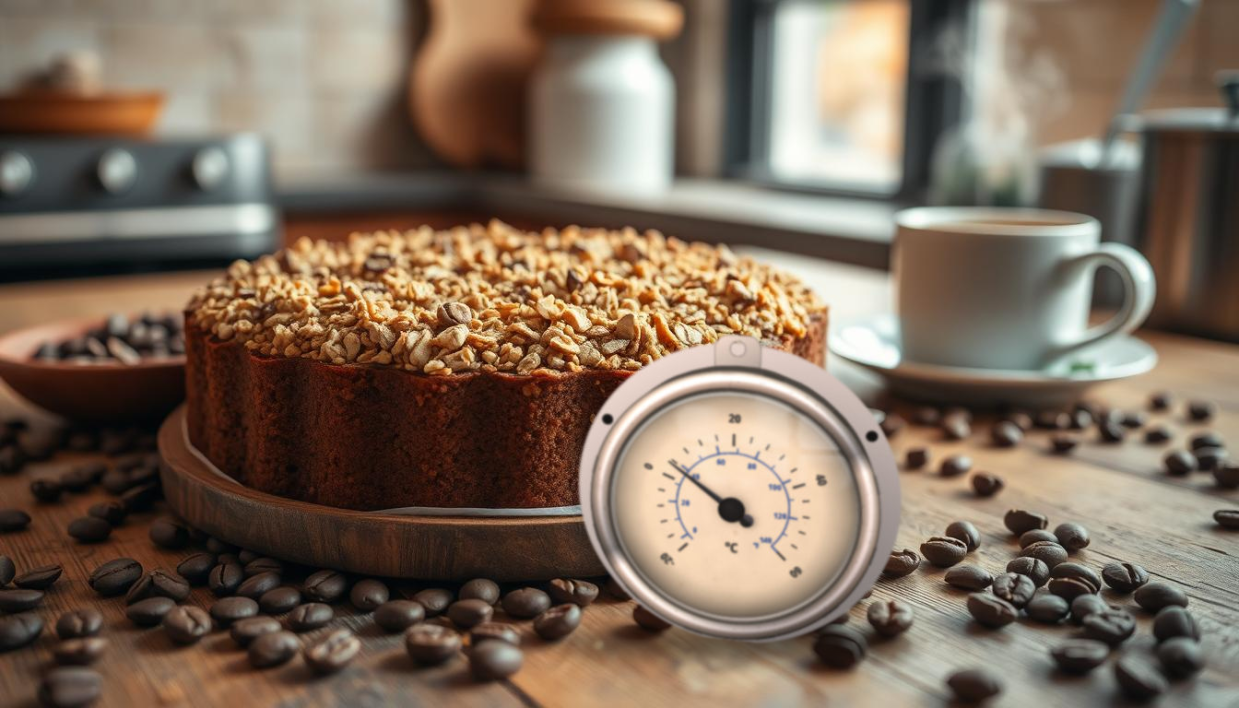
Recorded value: 4; °C
